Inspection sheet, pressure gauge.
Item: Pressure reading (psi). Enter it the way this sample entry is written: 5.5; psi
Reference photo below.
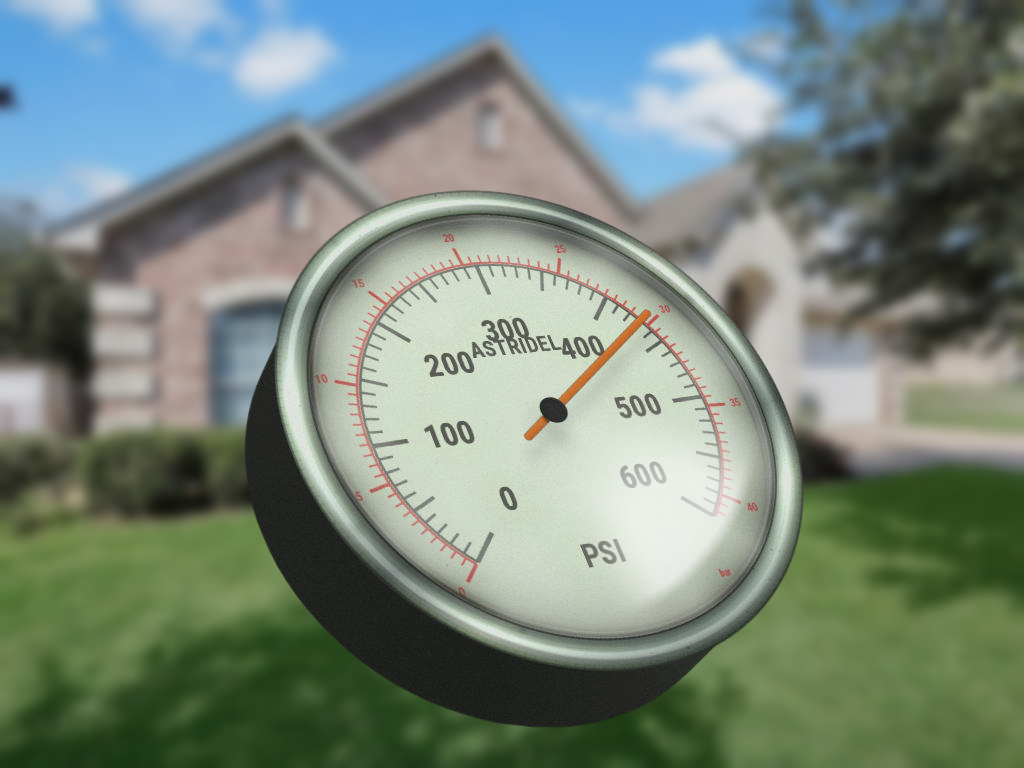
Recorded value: 430; psi
